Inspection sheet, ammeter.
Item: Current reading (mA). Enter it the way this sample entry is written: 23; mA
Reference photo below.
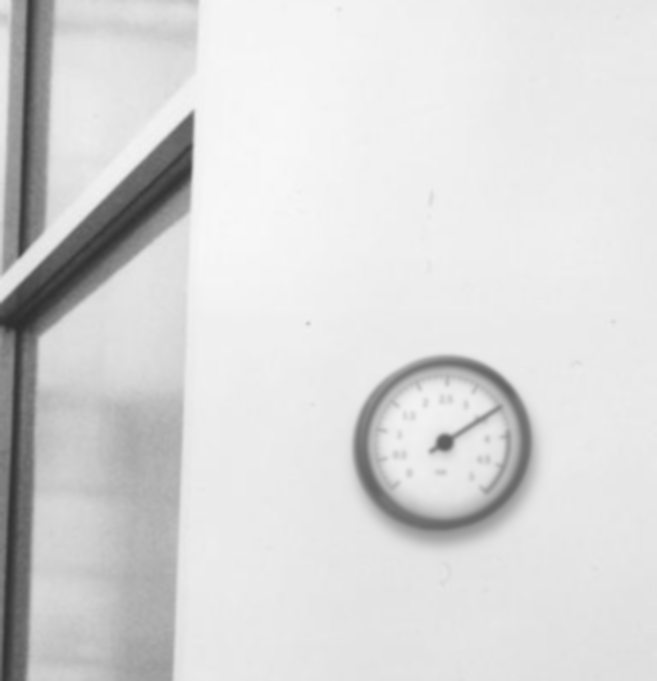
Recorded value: 3.5; mA
